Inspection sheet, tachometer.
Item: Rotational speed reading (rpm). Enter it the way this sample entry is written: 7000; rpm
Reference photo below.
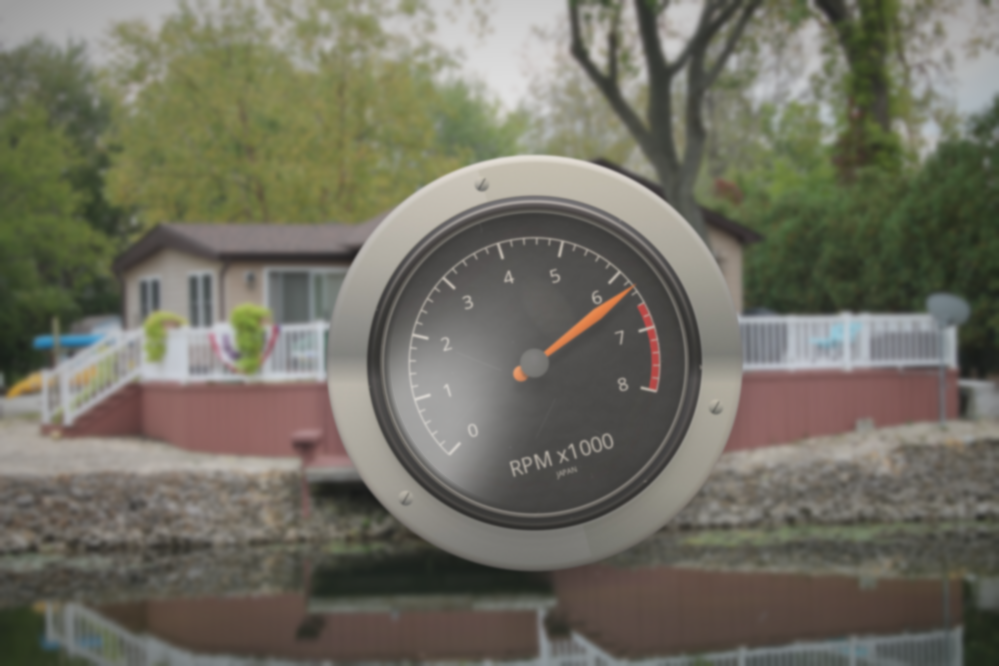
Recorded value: 6300; rpm
